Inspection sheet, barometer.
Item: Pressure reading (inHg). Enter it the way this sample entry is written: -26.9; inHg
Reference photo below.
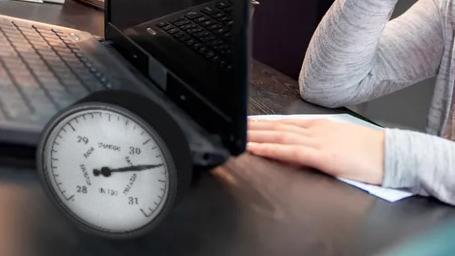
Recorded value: 30.3; inHg
